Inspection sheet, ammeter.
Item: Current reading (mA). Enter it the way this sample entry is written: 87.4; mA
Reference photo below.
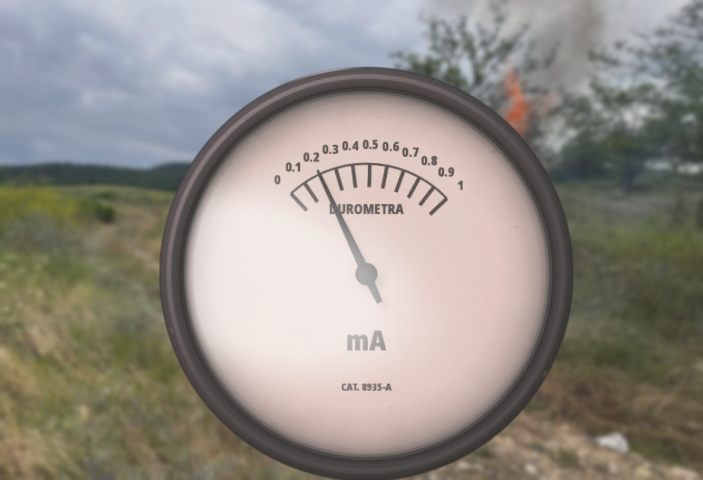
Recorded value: 0.2; mA
